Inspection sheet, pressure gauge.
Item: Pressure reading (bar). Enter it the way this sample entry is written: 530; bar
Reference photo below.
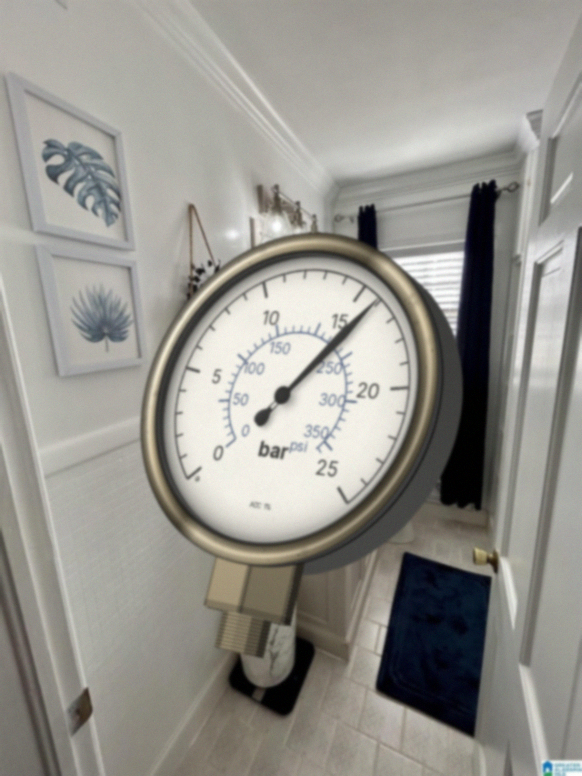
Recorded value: 16; bar
